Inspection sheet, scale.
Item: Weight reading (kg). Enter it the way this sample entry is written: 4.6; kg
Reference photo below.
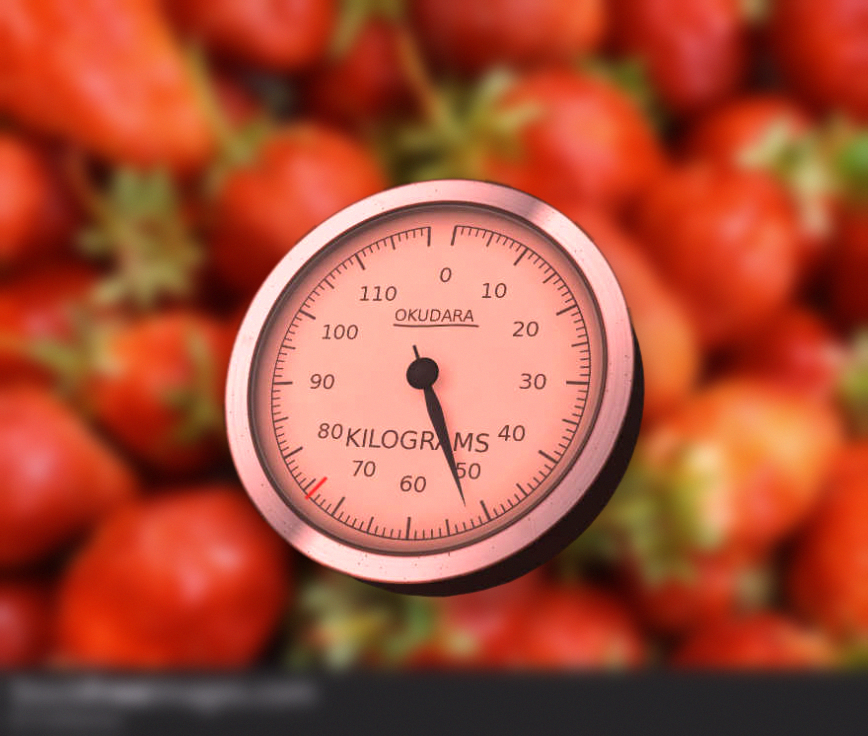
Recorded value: 52; kg
